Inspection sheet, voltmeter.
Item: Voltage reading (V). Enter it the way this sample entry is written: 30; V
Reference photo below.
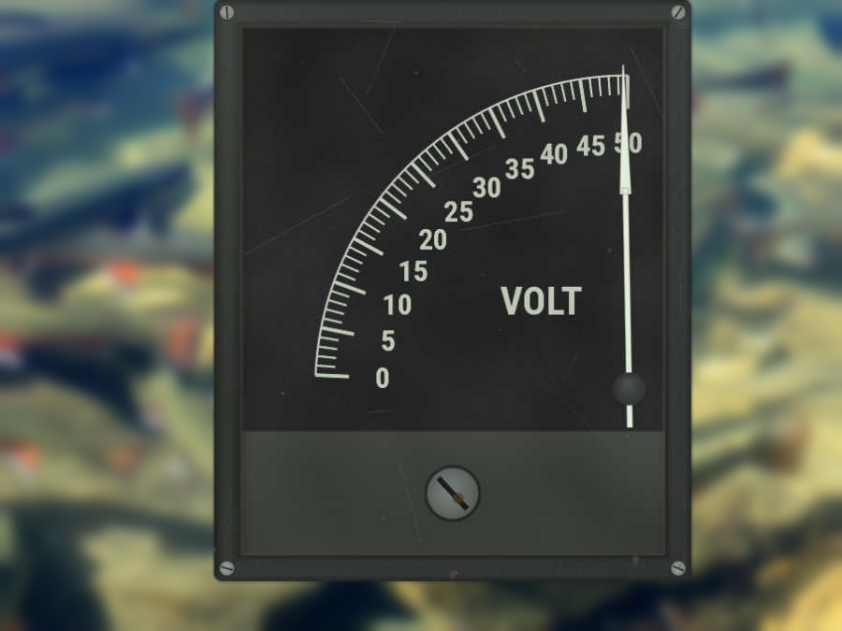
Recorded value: 49.5; V
